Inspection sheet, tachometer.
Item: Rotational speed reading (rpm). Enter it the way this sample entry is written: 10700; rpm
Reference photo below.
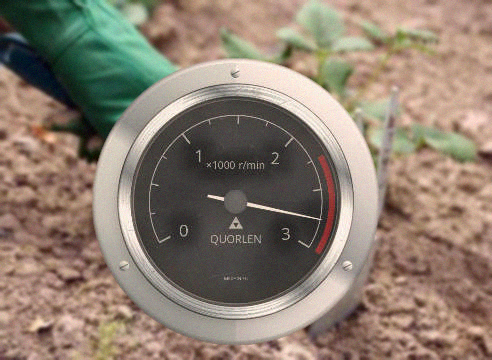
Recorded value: 2750; rpm
